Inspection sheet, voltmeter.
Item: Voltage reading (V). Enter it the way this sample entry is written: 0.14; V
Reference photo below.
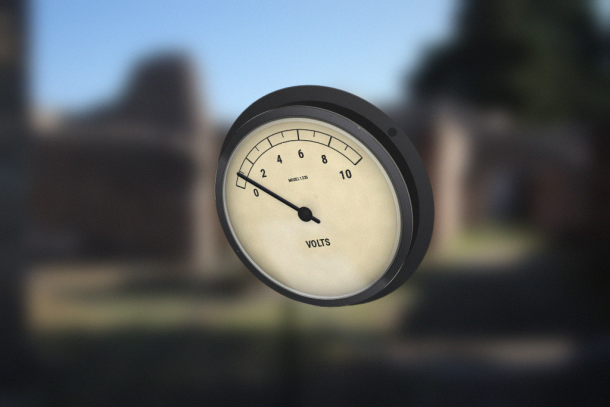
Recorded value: 1; V
